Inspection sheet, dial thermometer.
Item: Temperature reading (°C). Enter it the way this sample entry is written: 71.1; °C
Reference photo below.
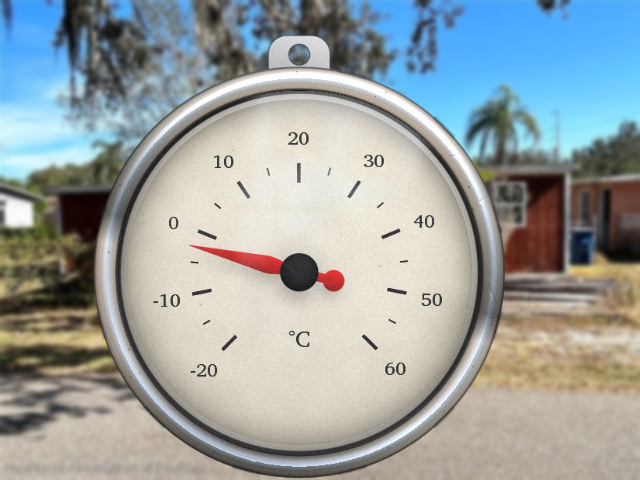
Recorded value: -2.5; °C
